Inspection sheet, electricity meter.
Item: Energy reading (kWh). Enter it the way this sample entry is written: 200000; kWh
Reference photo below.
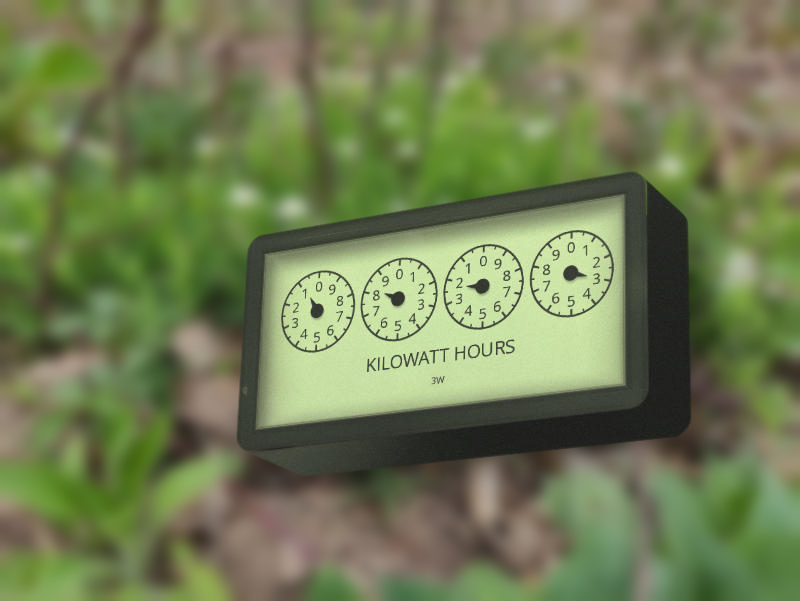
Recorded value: 823; kWh
